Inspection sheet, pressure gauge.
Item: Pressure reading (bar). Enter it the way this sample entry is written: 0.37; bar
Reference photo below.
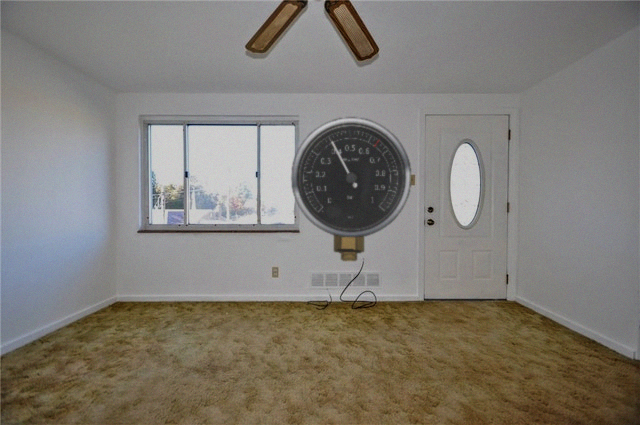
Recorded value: 0.4; bar
